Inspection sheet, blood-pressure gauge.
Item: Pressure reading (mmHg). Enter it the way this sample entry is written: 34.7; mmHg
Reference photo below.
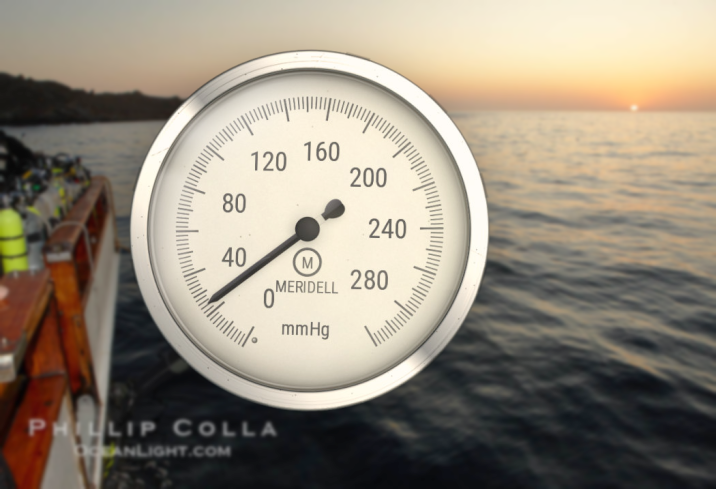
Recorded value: 24; mmHg
